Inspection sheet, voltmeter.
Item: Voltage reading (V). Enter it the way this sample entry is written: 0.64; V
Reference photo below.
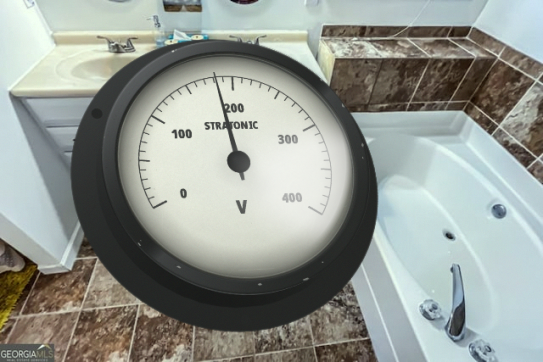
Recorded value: 180; V
